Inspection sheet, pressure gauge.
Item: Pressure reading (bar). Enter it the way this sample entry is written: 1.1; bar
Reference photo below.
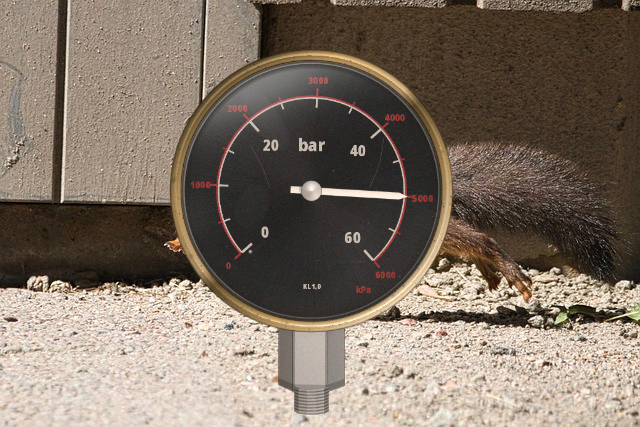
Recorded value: 50; bar
